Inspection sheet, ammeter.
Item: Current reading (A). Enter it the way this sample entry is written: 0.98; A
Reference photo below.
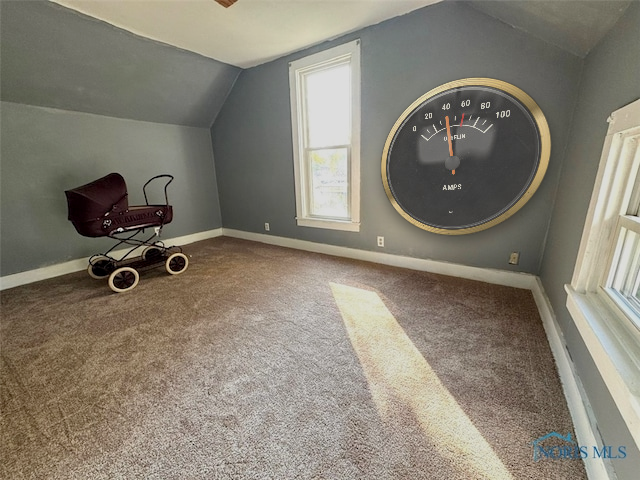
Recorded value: 40; A
